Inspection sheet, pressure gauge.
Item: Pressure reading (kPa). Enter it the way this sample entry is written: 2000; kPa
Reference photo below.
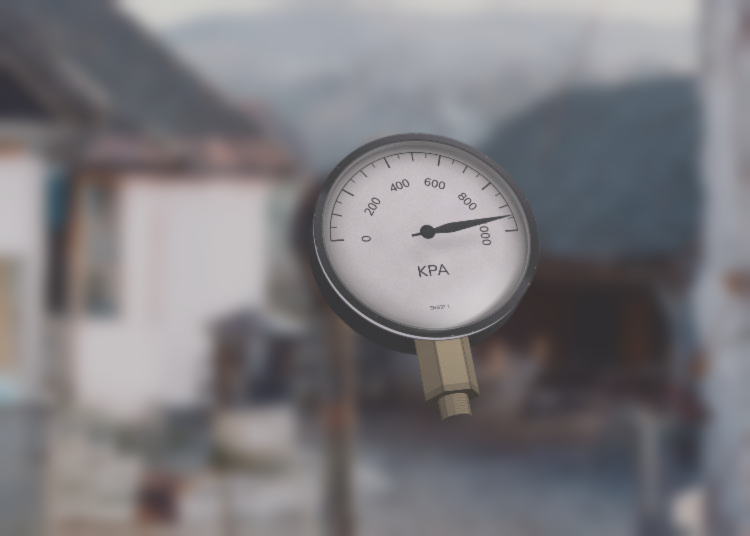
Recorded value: 950; kPa
